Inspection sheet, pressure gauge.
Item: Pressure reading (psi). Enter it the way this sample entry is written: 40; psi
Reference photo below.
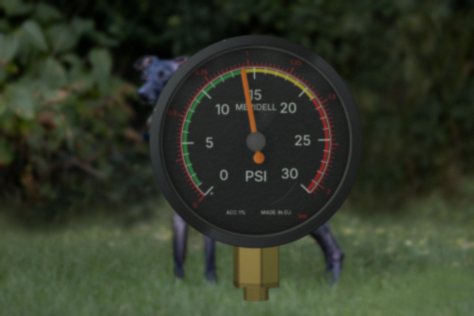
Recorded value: 14; psi
